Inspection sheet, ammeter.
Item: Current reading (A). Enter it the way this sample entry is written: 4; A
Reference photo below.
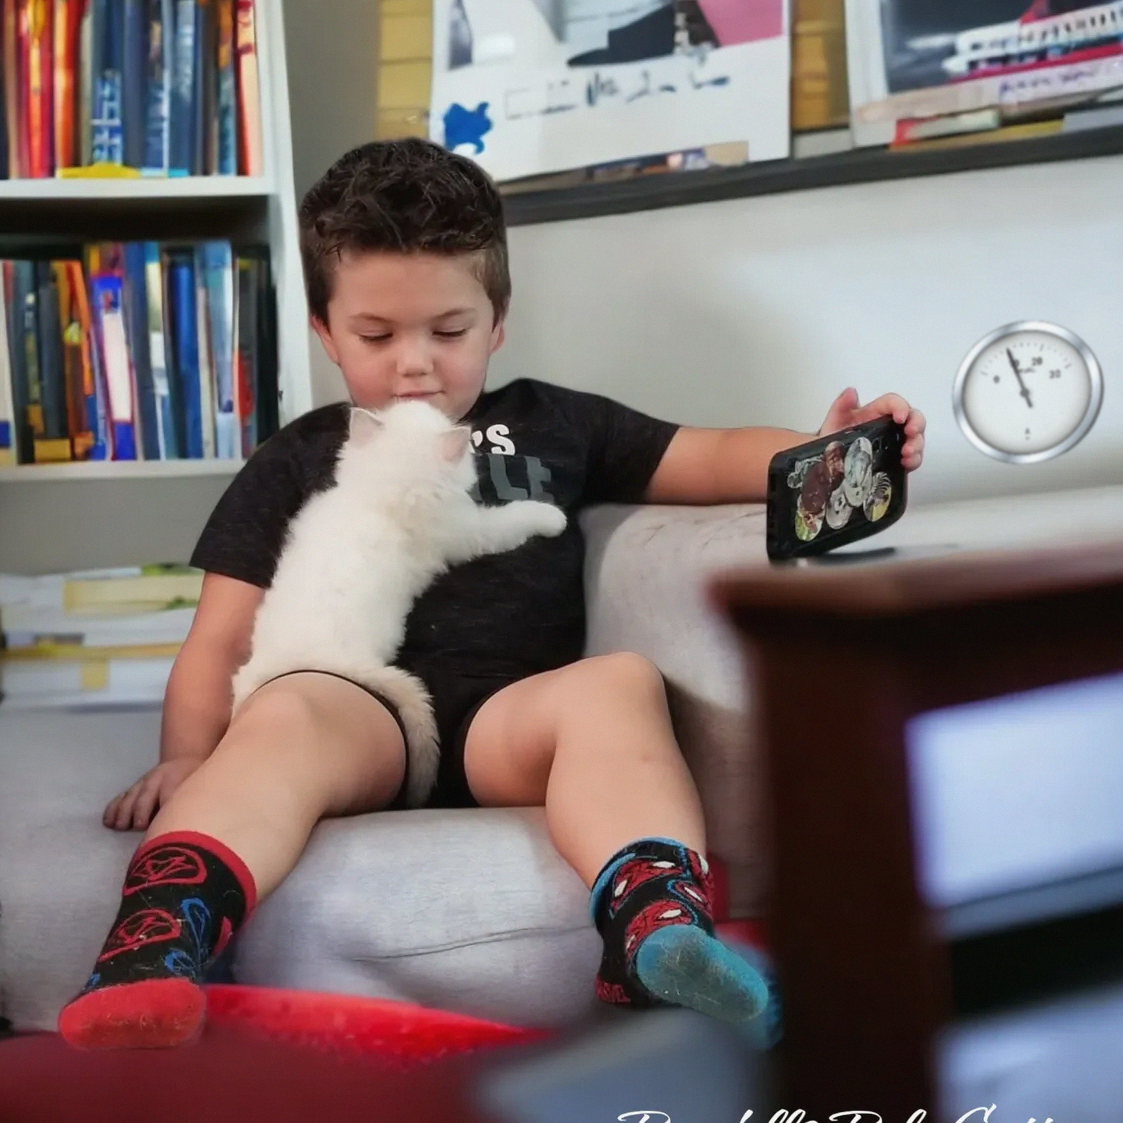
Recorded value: 10; A
